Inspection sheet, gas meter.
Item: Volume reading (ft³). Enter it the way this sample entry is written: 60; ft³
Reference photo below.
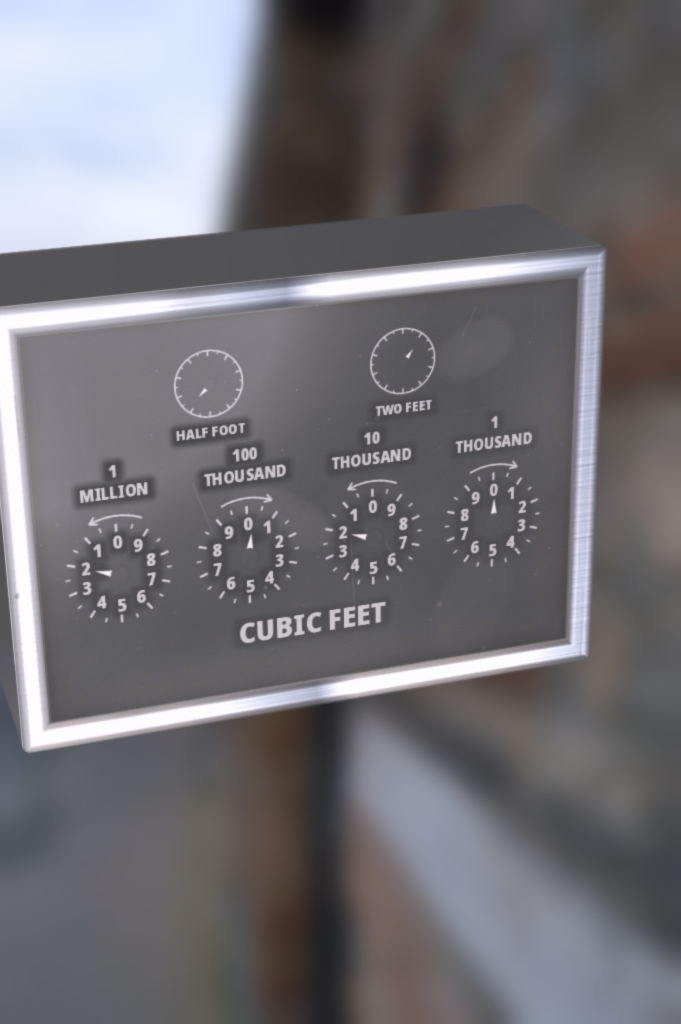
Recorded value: 202000; ft³
